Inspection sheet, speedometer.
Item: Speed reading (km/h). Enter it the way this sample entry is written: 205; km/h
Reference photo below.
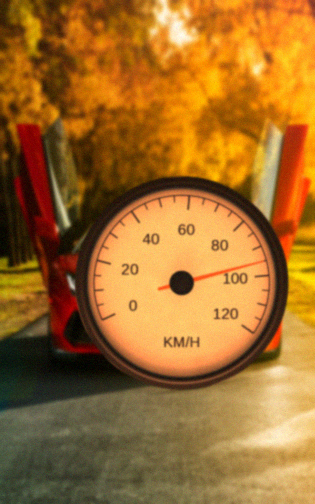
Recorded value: 95; km/h
